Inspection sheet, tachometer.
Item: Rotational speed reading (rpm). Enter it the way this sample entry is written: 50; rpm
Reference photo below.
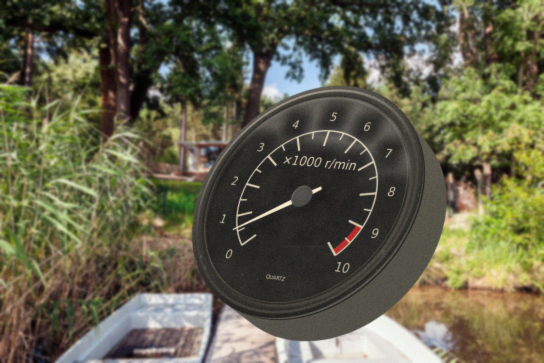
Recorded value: 500; rpm
